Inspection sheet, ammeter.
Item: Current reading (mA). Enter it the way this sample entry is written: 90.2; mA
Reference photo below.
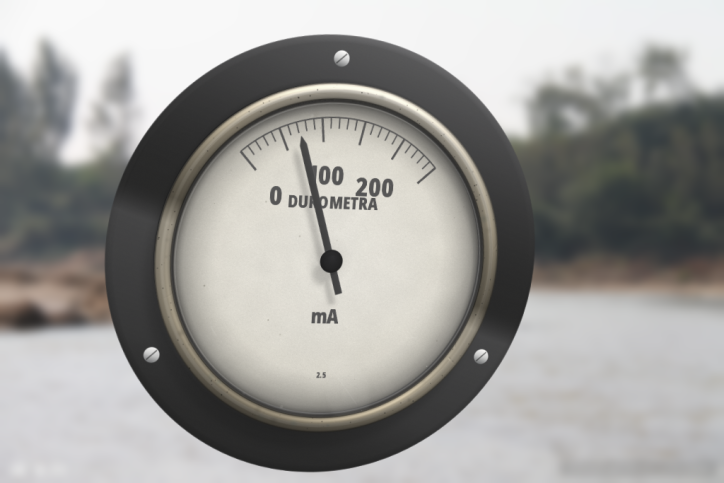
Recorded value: 70; mA
